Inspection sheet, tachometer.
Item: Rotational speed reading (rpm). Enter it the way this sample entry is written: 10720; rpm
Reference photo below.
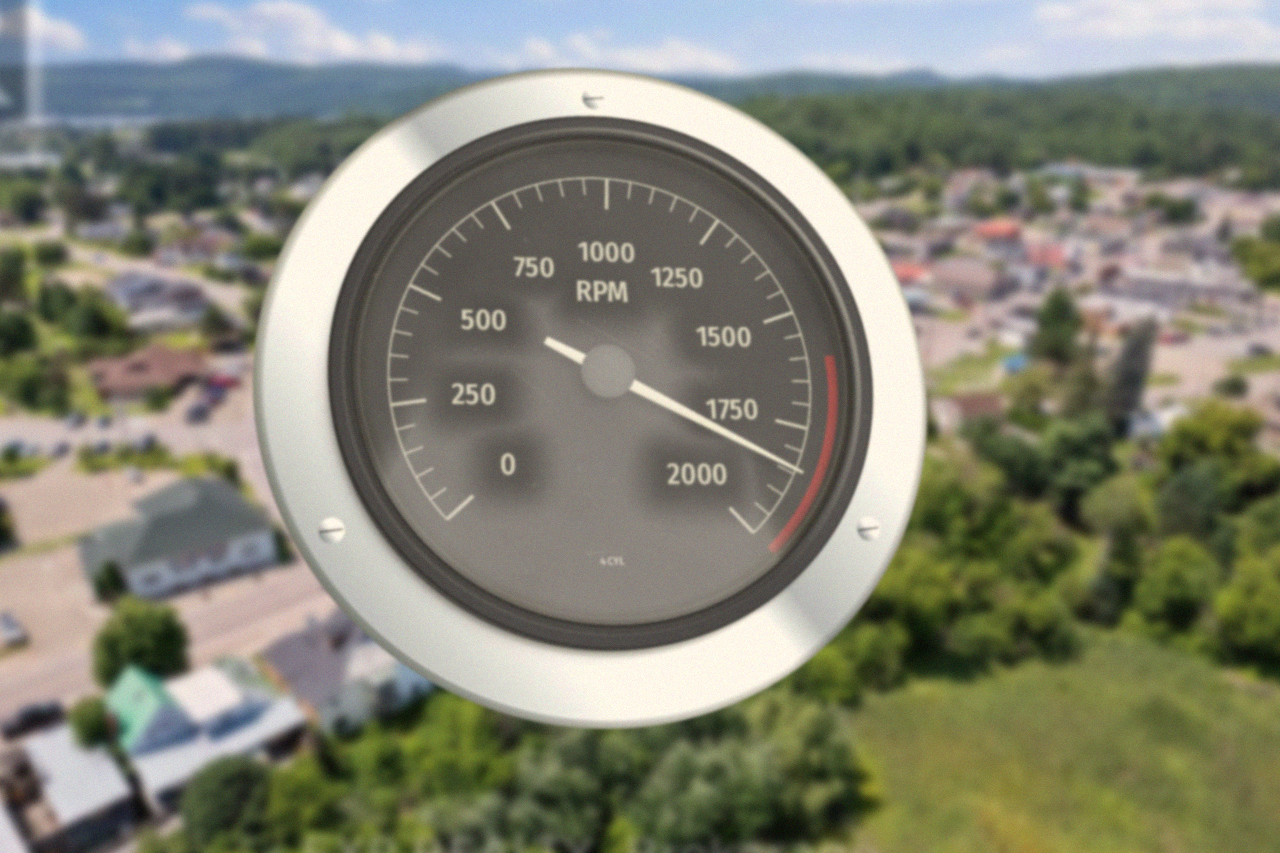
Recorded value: 1850; rpm
